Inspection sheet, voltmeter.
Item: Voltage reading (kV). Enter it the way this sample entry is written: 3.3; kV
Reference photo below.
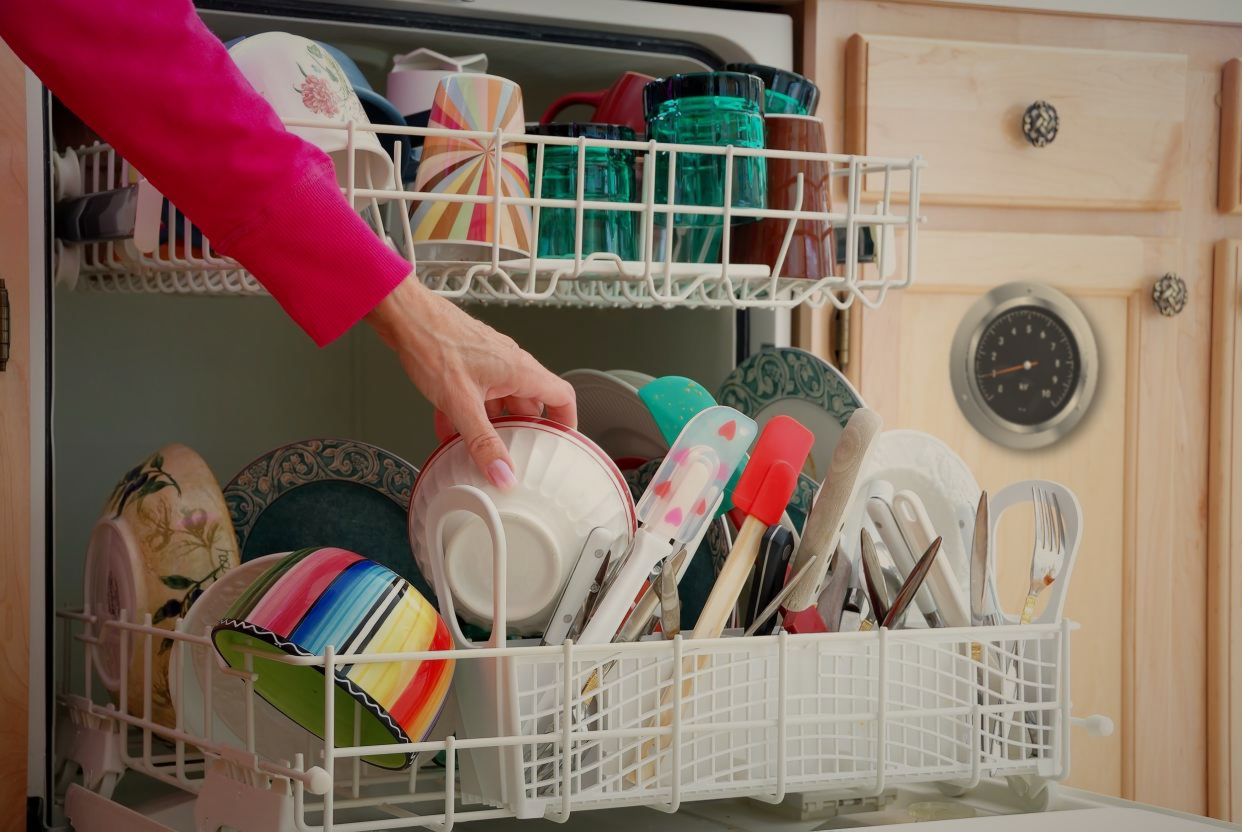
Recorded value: 1; kV
